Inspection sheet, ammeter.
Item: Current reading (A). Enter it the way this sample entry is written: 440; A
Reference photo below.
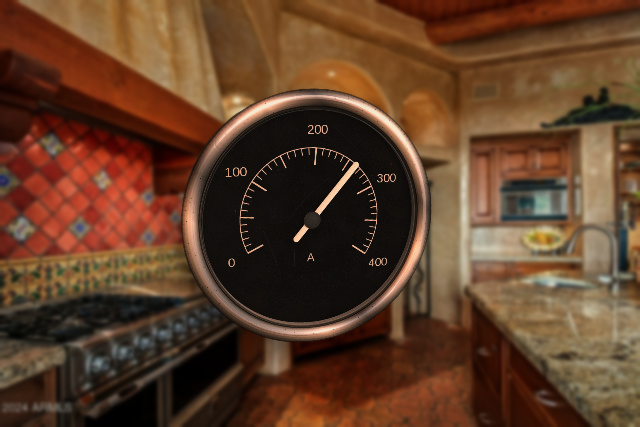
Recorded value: 260; A
